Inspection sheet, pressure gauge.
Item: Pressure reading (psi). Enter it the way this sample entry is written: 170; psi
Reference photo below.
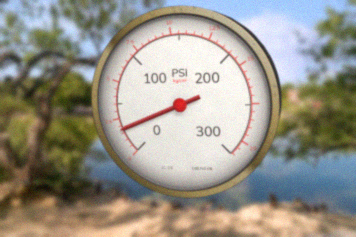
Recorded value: 25; psi
